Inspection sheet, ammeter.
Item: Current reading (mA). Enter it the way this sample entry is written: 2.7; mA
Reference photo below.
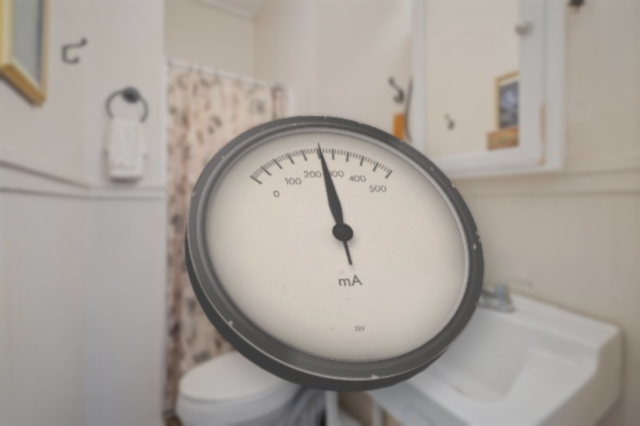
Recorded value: 250; mA
